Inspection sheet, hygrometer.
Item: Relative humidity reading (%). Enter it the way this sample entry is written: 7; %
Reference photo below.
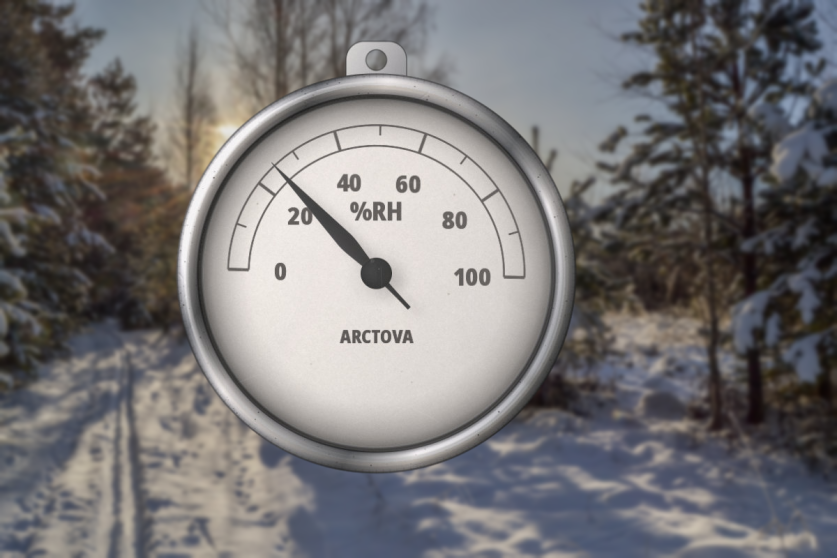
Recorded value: 25; %
